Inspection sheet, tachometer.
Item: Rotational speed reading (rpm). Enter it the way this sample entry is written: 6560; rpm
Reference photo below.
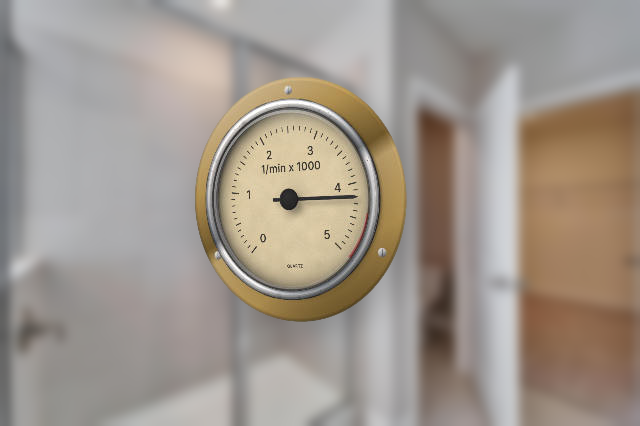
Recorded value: 4200; rpm
